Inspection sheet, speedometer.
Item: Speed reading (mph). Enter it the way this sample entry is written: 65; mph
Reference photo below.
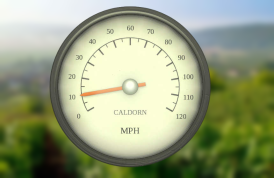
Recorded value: 10; mph
